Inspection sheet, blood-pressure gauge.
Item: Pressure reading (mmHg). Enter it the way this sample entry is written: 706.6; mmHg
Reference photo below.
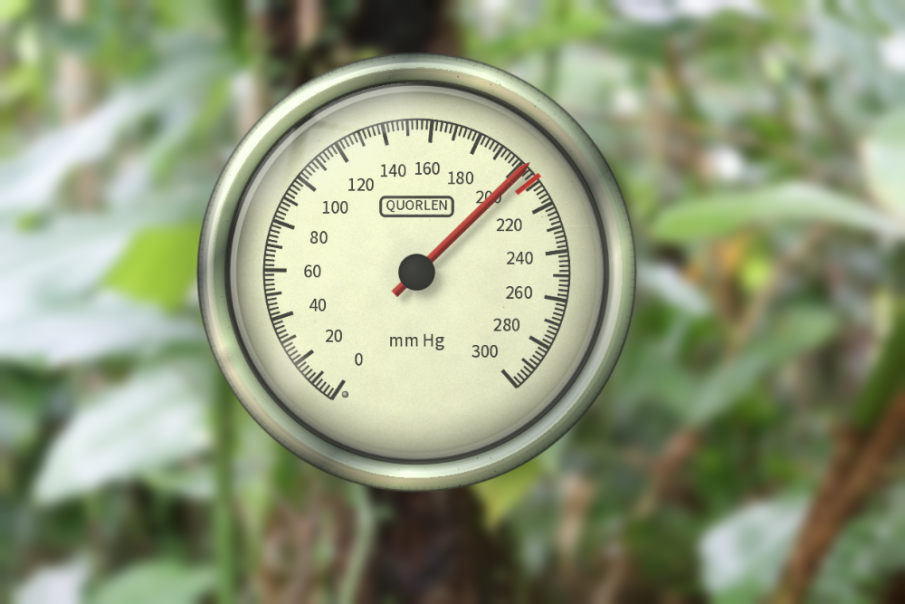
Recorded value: 202; mmHg
